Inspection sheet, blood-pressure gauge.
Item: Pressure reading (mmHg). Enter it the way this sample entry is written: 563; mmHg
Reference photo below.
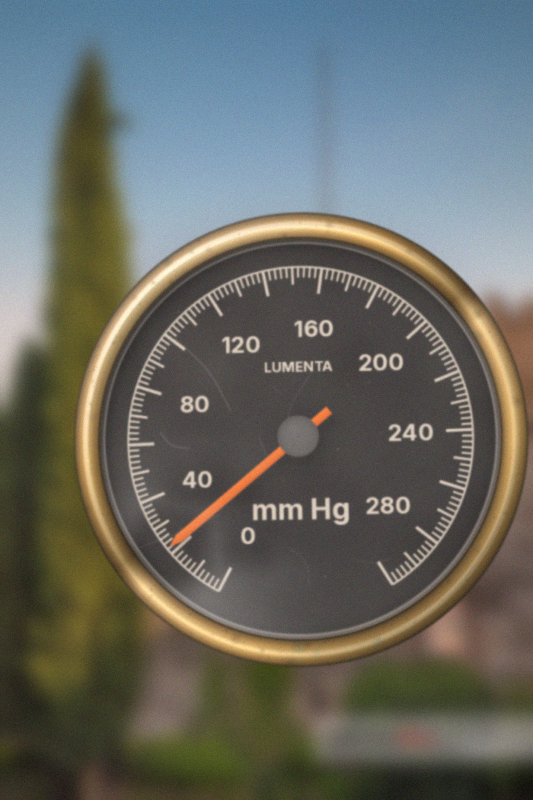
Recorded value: 22; mmHg
